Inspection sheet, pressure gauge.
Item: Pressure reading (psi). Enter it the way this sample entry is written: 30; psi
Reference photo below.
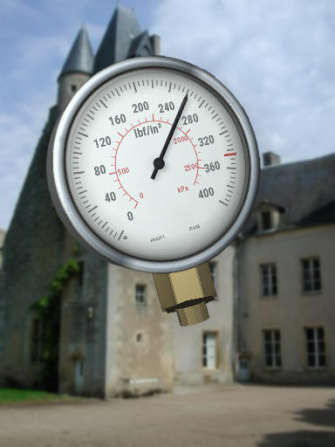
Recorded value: 260; psi
